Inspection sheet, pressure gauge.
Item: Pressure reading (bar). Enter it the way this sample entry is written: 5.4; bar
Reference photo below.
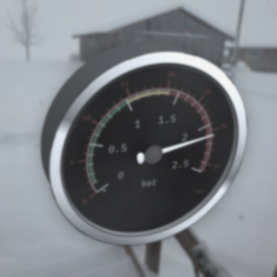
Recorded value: 2.1; bar
